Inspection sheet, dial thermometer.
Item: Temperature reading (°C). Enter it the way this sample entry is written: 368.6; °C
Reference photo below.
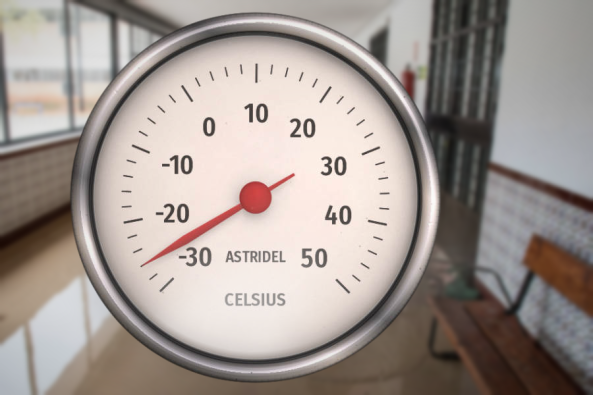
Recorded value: -26; °C
